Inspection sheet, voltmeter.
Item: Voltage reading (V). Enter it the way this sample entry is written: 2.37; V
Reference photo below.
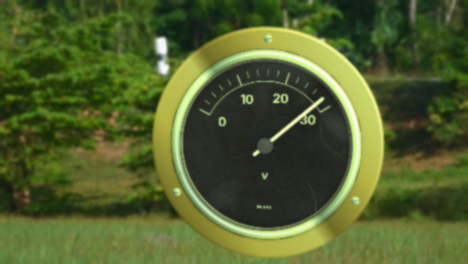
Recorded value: 28; V
